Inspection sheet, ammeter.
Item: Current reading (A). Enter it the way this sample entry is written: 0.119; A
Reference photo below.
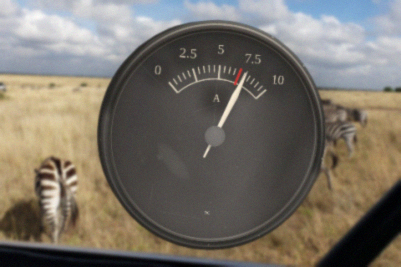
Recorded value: 7.5; A
